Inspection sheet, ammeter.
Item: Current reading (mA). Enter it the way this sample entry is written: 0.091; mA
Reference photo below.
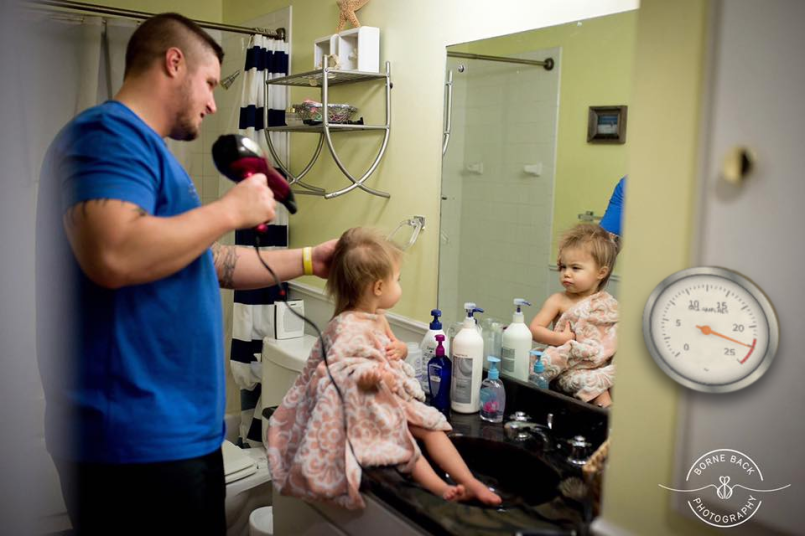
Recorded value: 22.5; mA
